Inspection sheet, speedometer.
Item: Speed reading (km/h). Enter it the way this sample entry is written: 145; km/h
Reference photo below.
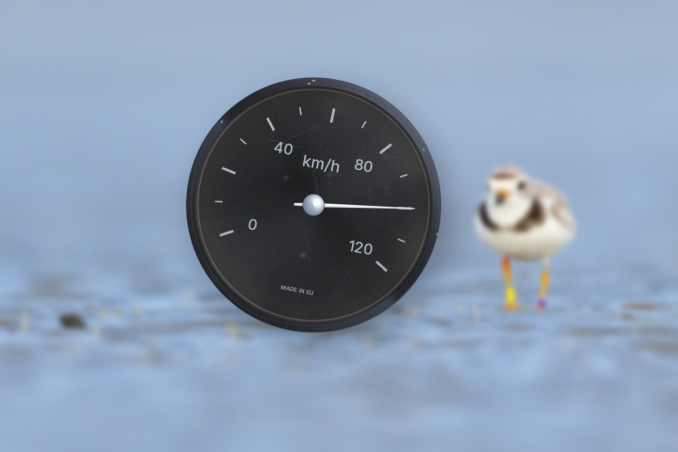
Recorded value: 100; km/h
